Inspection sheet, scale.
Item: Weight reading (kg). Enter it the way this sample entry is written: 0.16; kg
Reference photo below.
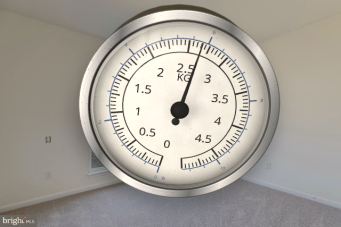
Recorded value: 2.65; kg
